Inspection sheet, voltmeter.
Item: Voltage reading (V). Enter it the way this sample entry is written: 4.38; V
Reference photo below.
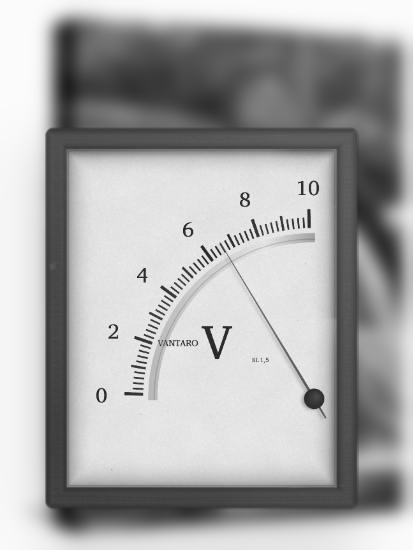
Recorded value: 6.6; V
